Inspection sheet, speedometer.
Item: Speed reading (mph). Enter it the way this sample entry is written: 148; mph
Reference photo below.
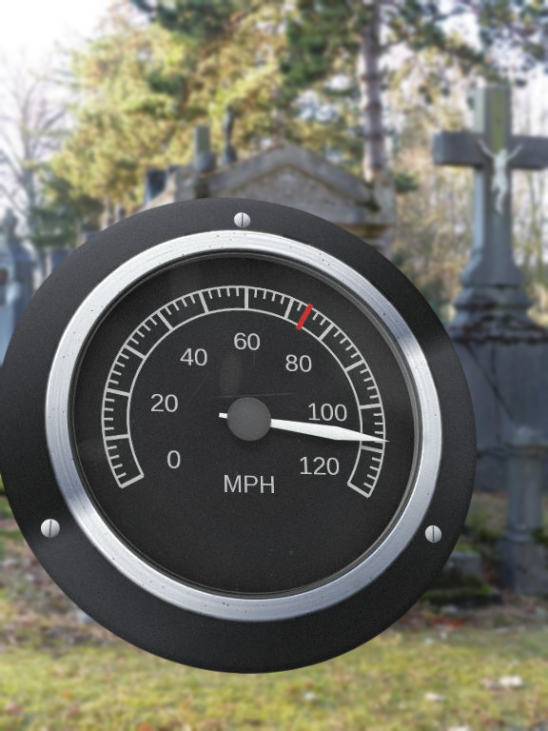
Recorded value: 108; mph
